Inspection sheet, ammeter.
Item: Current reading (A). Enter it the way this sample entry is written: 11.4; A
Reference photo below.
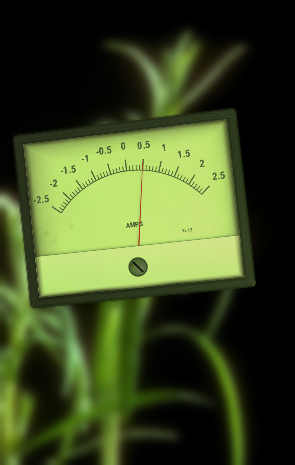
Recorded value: 0.5; A
